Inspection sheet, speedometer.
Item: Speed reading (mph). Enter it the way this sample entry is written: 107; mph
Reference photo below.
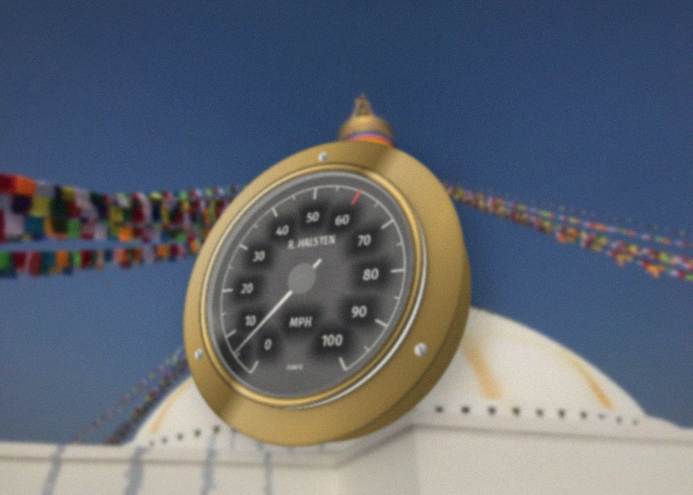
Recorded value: 5; mph
